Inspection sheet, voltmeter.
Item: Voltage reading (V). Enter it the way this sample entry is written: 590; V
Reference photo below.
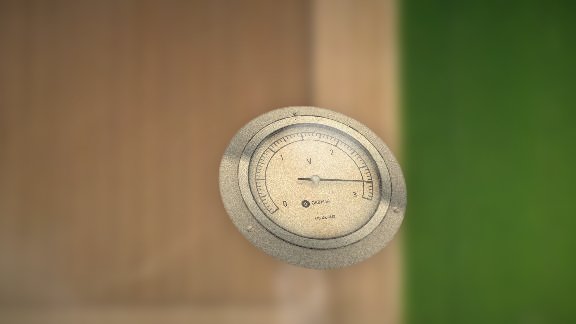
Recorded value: 2.75; V
